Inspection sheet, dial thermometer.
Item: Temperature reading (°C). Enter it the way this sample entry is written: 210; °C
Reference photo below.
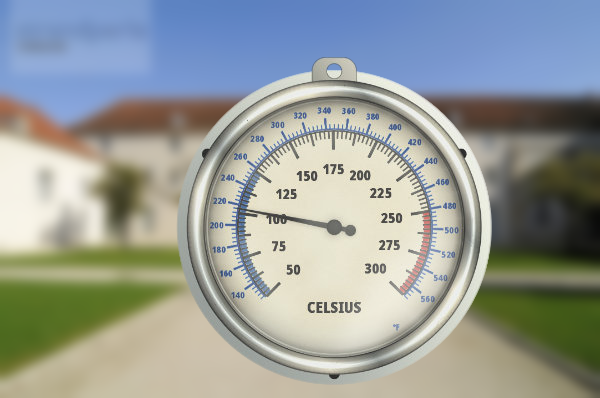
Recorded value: 102.5; °C
